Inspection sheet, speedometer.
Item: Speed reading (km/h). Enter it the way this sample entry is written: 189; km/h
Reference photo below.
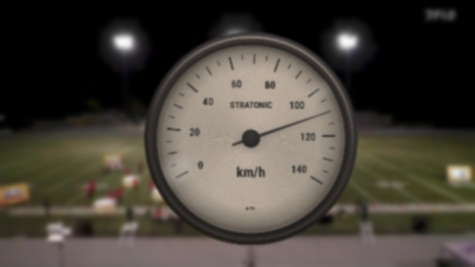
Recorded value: 110; km/h
